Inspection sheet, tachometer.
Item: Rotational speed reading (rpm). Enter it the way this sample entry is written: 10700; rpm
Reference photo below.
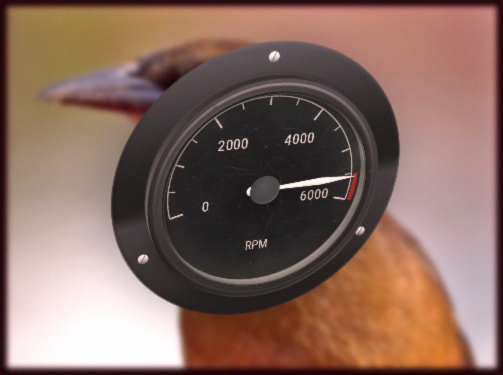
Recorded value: 5500; rpm
